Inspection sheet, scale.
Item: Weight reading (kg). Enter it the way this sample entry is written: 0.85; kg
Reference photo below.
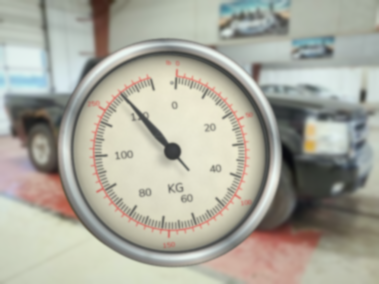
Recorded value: 120; kg
